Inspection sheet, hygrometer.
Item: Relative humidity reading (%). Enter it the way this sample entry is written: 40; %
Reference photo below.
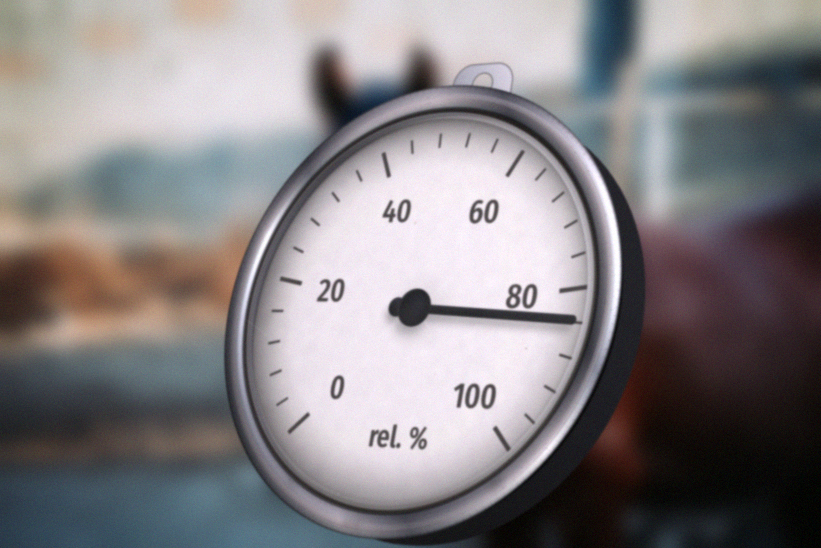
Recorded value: 84; %
